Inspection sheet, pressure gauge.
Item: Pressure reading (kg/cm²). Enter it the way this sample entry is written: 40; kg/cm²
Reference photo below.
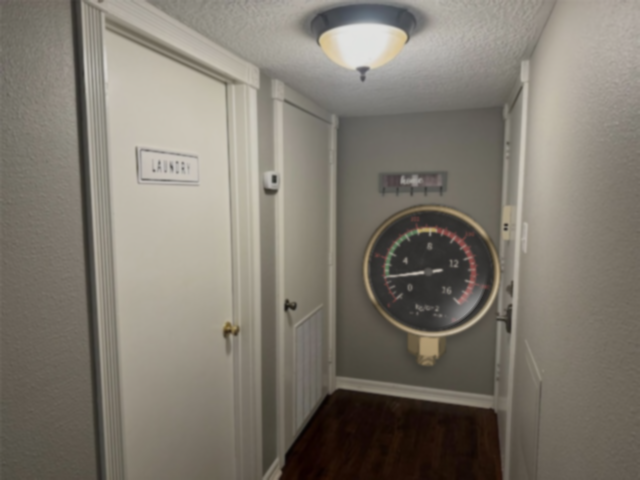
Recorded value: 2; kg/cm²
